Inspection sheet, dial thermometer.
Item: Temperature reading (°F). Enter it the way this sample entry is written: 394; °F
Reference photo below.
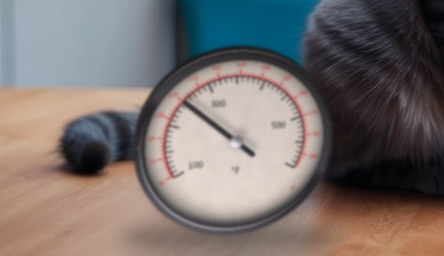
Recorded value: 250; °F
